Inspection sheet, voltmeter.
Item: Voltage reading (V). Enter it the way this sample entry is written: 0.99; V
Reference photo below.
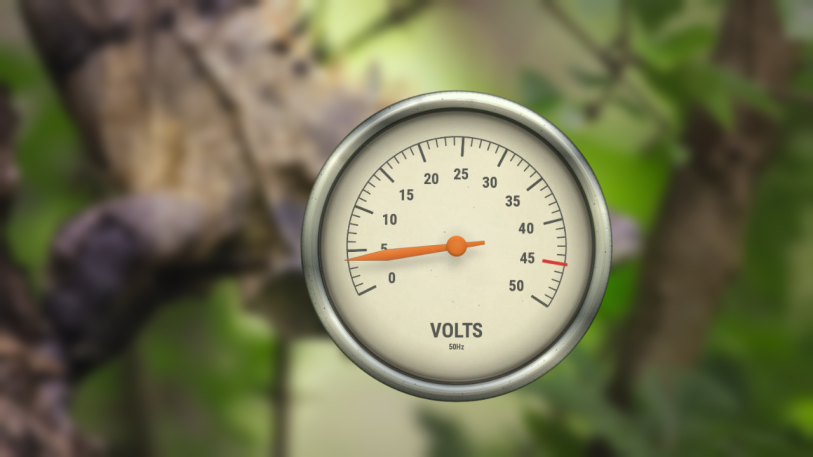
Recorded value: 4; V
